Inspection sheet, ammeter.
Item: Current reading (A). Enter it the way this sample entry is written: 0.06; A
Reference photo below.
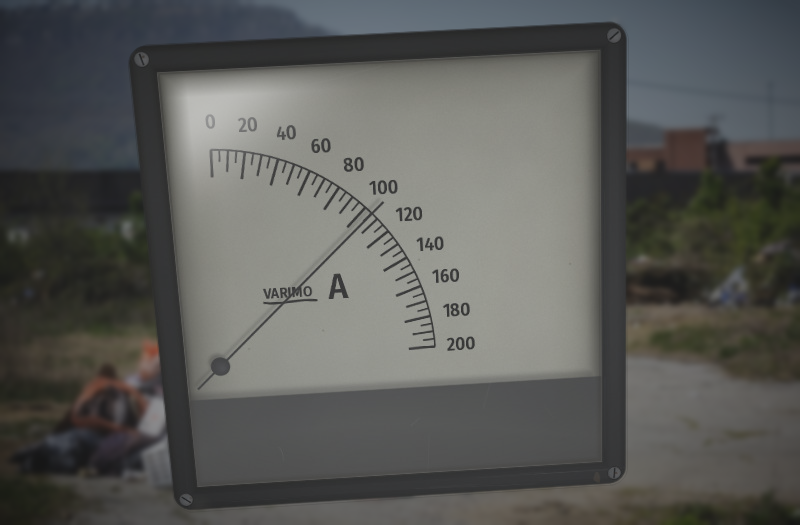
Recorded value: 105; A
